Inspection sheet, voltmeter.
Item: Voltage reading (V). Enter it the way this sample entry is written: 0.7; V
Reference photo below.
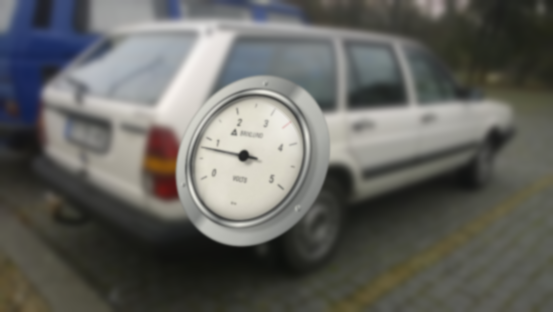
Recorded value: 0.75; V
